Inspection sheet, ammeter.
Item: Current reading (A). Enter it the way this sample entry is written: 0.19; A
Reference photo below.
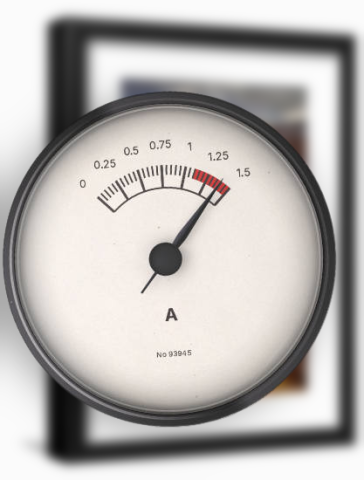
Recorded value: 1.4; A
